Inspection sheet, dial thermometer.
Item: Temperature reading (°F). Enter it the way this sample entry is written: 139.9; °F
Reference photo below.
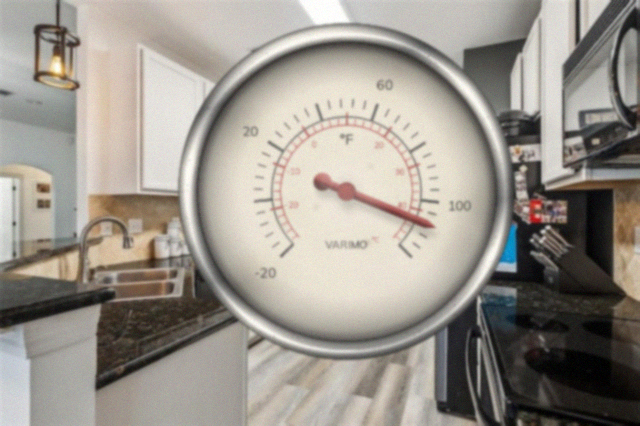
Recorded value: 108; °F
